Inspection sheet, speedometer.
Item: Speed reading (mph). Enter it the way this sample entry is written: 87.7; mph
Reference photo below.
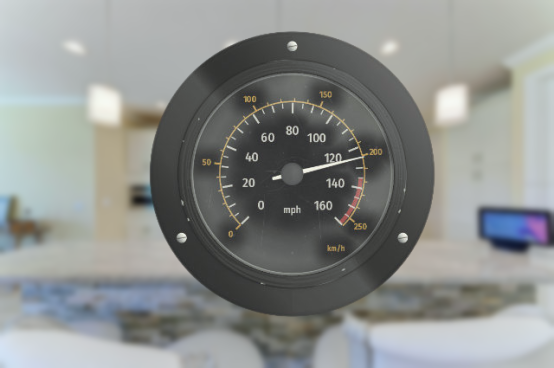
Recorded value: 125; mph
